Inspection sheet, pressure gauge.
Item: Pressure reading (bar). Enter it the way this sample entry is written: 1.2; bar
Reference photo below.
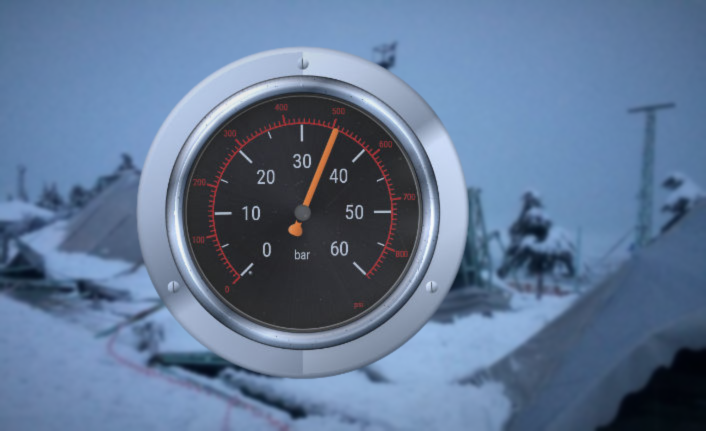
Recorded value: 35; bar
